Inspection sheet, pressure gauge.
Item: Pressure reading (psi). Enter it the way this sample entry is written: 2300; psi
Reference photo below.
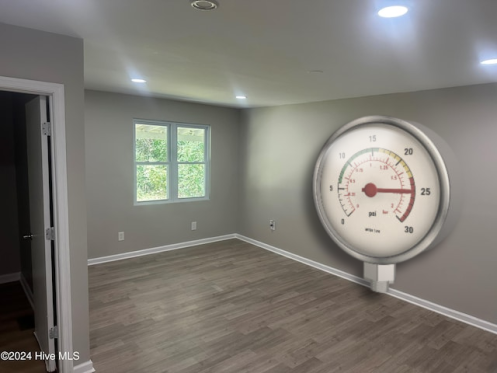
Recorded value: 25; psi
